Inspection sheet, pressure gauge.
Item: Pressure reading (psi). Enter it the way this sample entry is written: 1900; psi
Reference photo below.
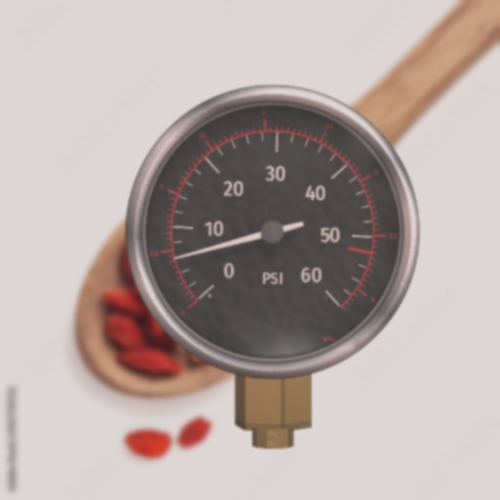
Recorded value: 6; psi
